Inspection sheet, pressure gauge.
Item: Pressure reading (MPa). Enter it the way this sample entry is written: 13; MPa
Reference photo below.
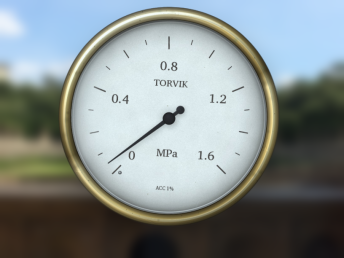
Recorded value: 0.05; MPa
